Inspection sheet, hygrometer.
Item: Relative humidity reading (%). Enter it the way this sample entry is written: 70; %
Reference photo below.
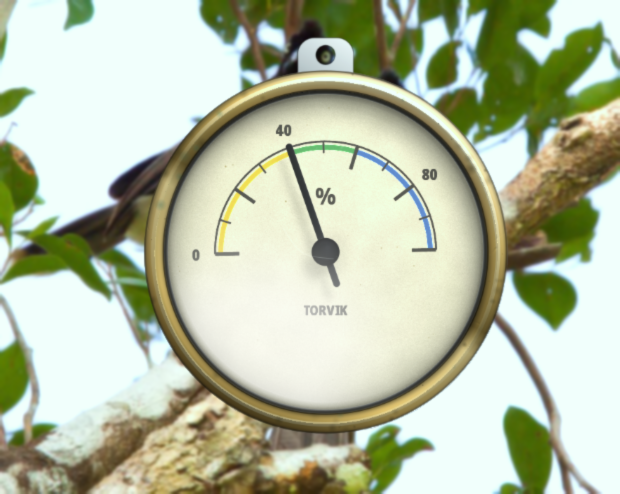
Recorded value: 40; %
